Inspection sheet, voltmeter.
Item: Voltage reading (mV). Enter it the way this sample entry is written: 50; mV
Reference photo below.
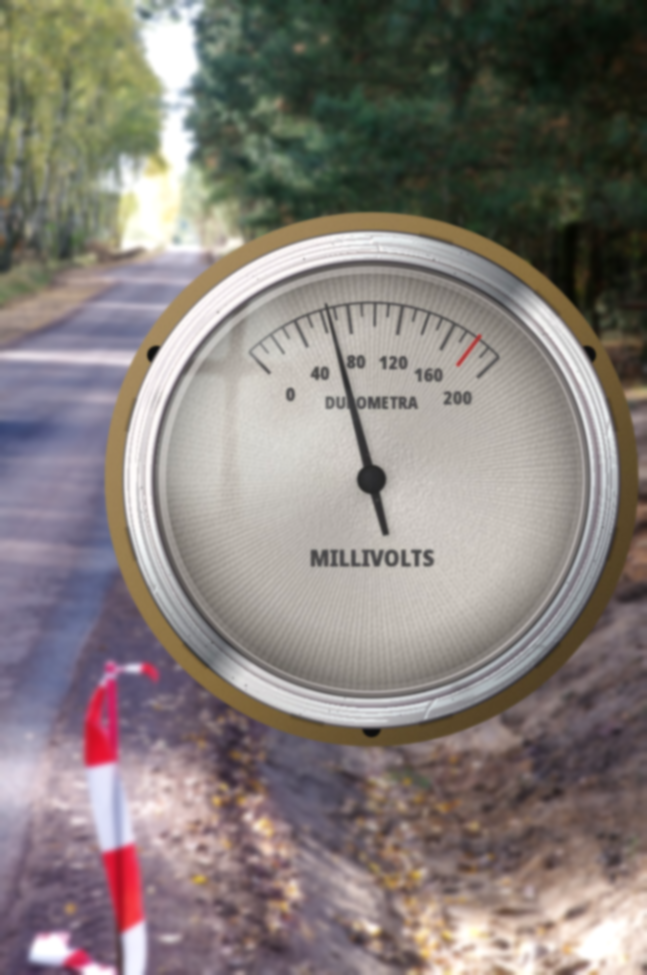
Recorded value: 65; mV
